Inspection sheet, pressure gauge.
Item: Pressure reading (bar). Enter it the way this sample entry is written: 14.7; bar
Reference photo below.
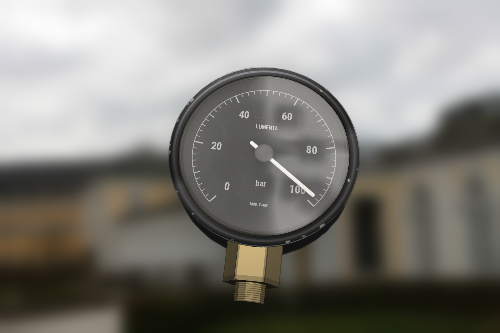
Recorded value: 98; bar
